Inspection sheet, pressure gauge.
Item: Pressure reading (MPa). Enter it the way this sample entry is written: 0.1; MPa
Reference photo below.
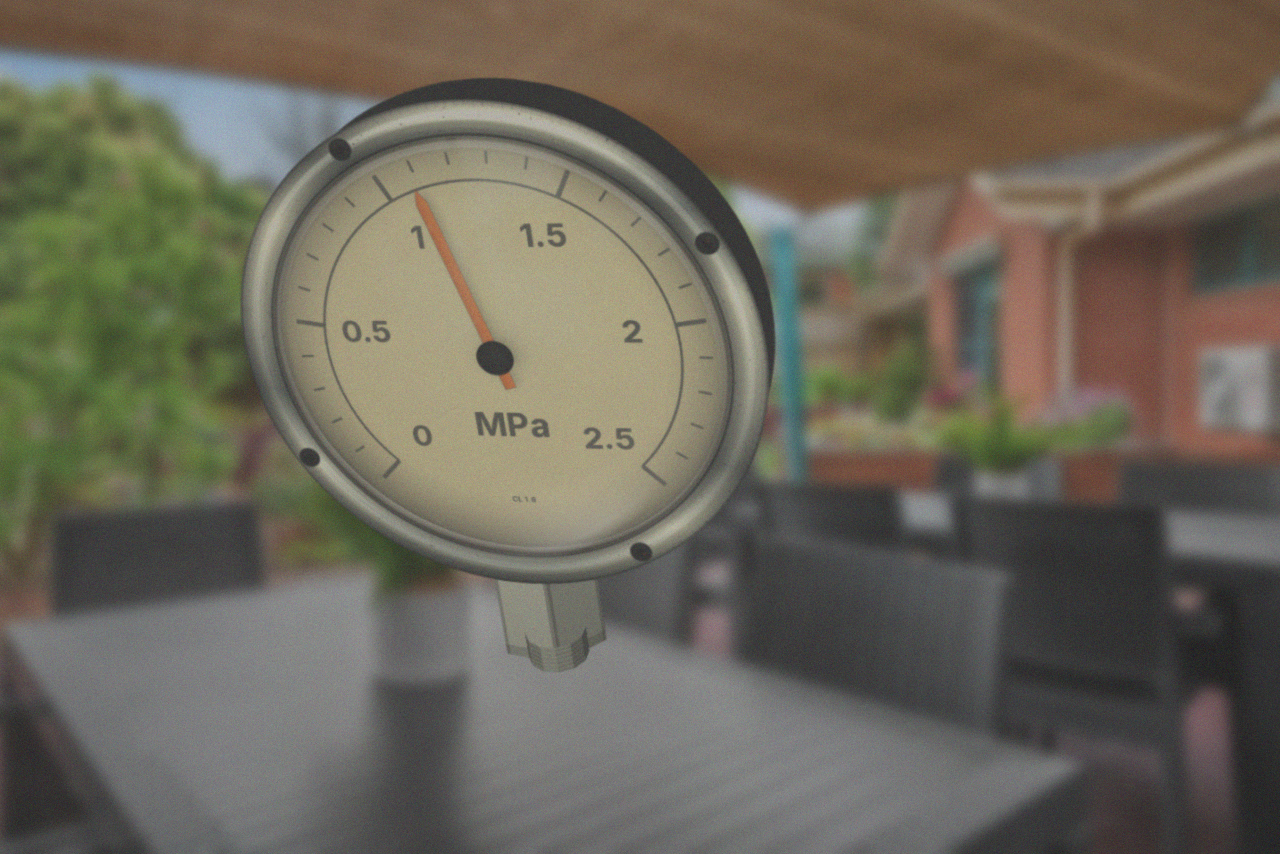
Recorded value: 1.1; MPa
